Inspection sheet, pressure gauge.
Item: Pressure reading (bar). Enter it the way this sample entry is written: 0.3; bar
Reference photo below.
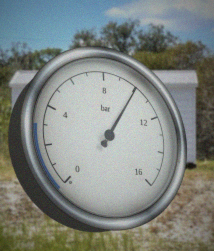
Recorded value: 10; bar
